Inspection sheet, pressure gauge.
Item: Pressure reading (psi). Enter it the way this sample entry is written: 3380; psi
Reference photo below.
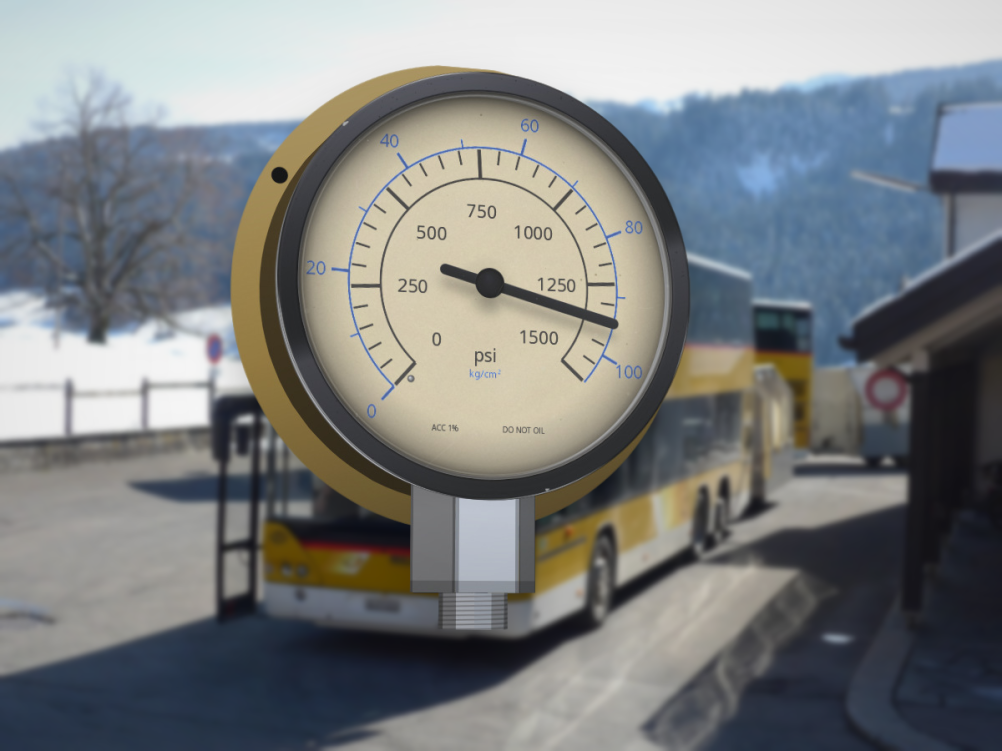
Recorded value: 1350; psi
